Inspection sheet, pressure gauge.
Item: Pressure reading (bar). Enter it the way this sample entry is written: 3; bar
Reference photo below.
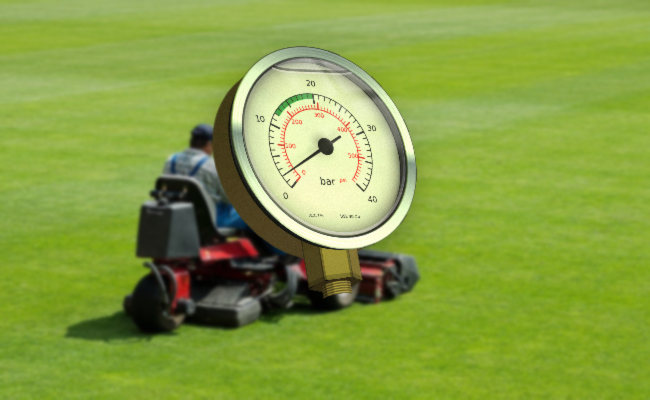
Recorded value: 2; bar
